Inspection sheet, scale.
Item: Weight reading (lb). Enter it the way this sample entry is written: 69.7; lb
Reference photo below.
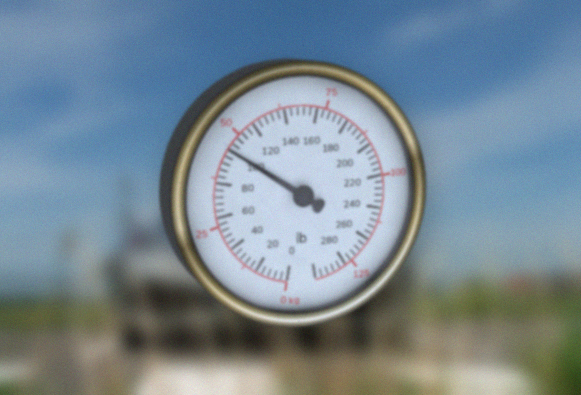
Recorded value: 100; lb
